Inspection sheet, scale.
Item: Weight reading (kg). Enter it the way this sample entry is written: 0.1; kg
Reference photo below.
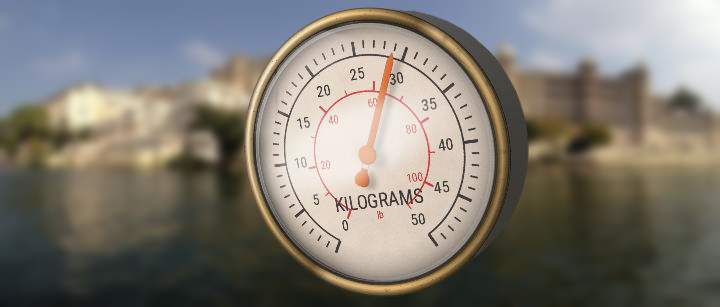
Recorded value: 29; kg
